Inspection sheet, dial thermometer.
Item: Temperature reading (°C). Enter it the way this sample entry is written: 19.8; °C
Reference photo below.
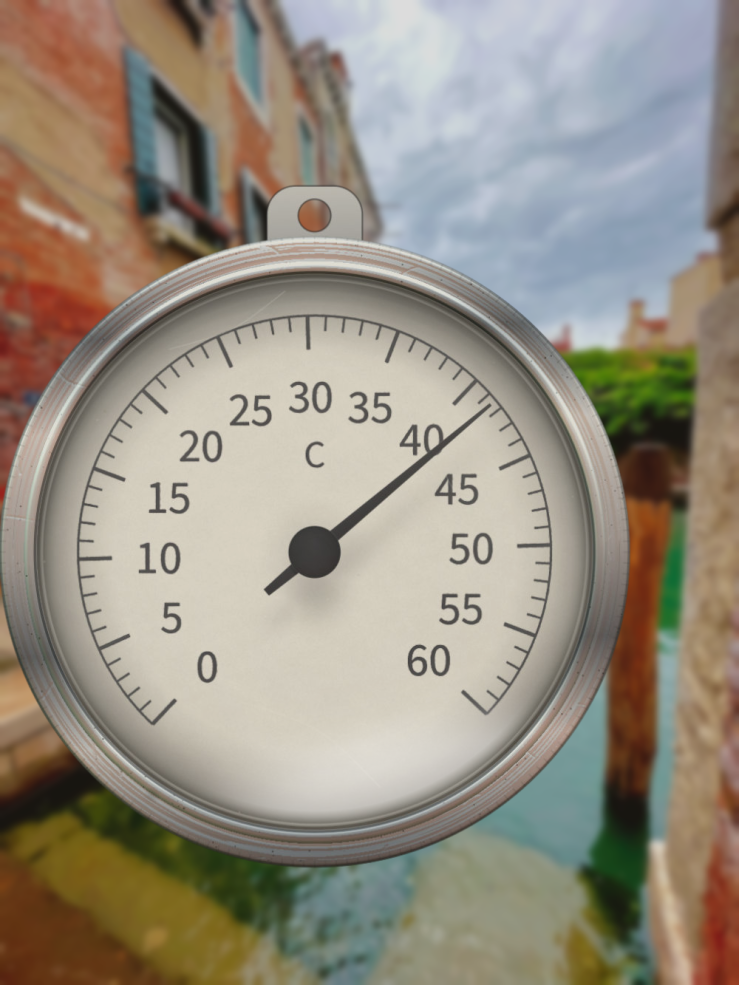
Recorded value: 41.5; °C
